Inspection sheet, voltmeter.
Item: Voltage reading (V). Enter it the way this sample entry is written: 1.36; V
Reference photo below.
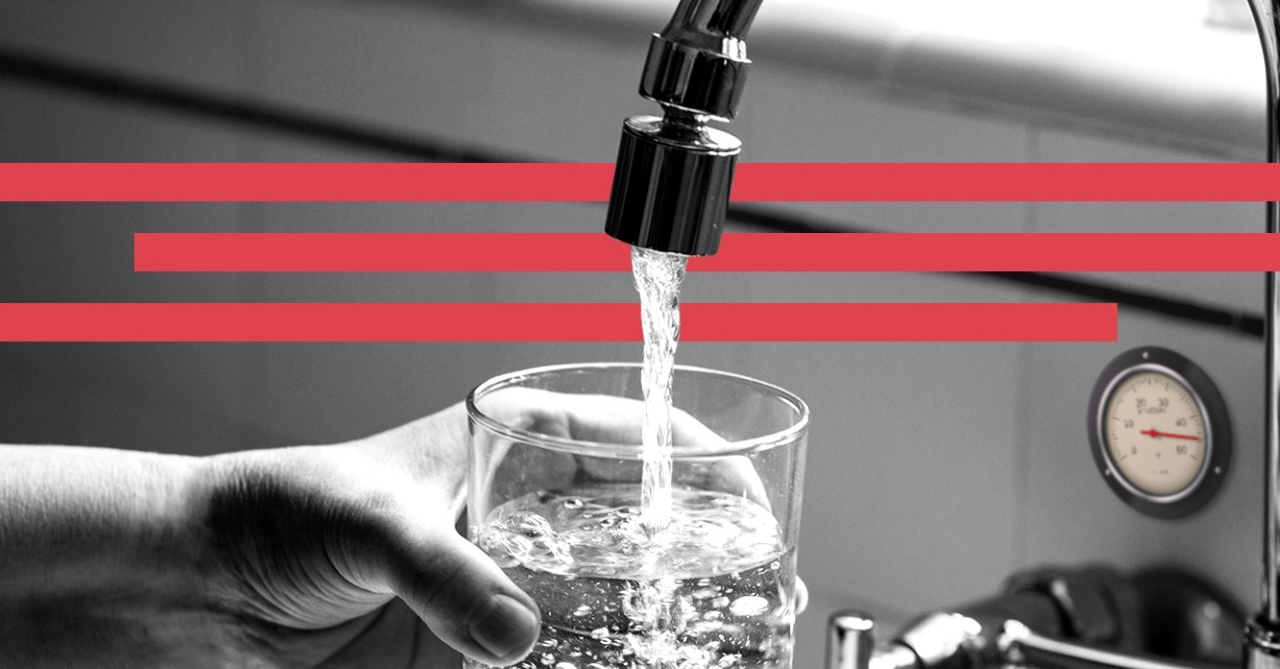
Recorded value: 45; V
